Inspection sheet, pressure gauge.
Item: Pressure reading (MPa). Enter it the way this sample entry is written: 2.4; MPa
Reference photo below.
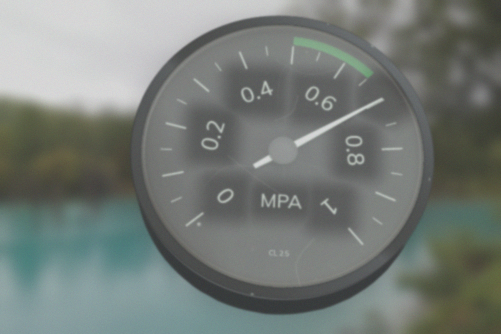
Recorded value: 0.7; MPa
